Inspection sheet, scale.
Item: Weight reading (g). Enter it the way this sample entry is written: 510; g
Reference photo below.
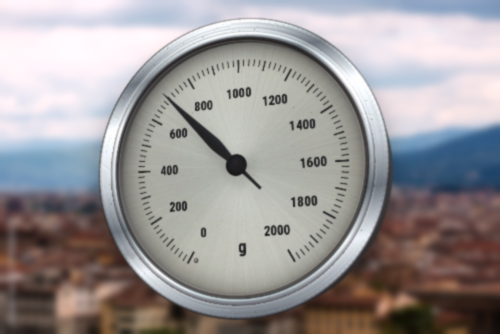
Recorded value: 700; g
